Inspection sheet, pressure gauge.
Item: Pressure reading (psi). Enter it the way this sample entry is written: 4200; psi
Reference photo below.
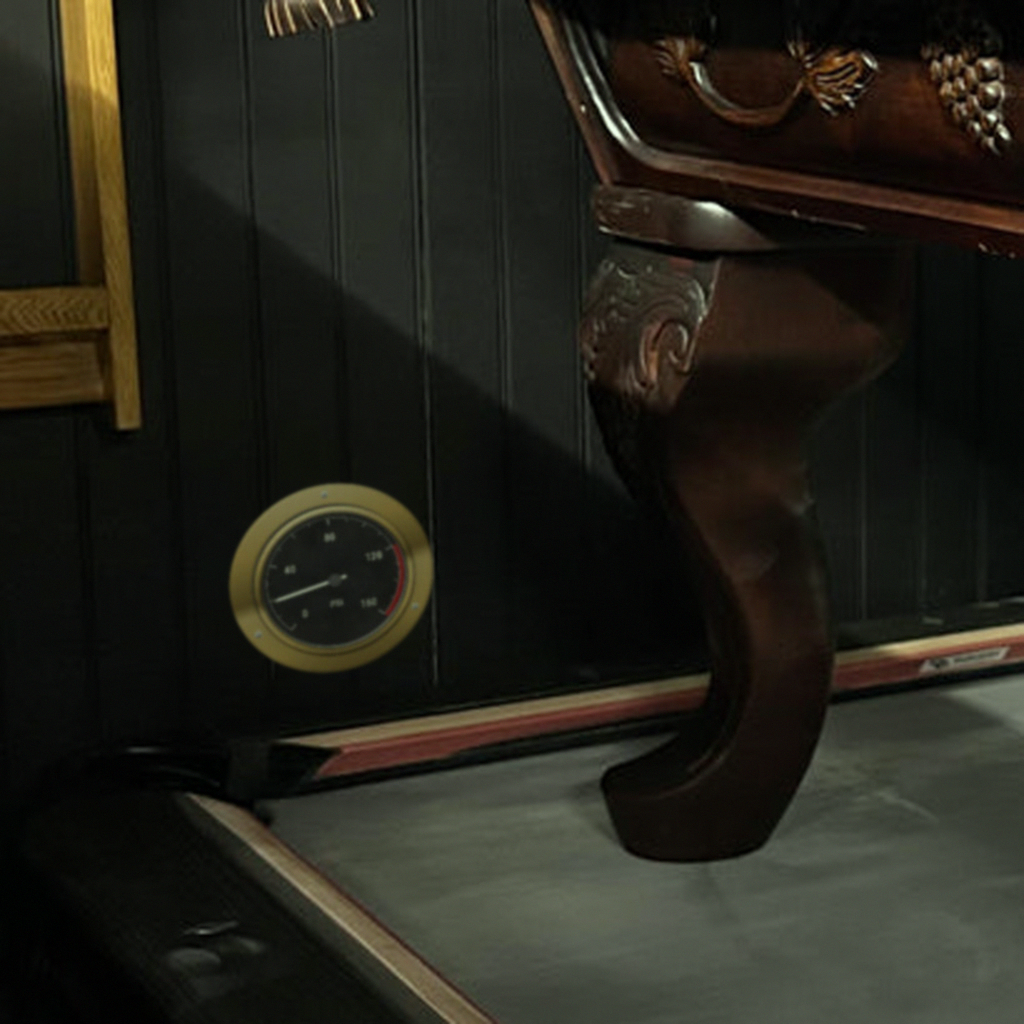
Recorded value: 20; psi
